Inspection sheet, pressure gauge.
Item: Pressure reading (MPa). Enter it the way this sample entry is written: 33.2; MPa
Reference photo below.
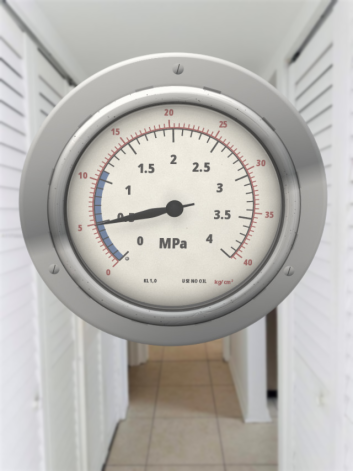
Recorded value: 0.5; MPa
